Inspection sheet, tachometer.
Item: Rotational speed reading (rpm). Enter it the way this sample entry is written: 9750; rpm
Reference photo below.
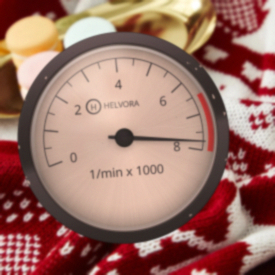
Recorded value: 7750; rpm
